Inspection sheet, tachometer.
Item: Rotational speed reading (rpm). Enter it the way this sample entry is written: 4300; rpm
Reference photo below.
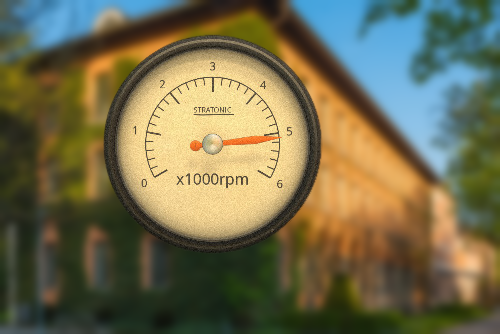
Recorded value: 5100; rpm
